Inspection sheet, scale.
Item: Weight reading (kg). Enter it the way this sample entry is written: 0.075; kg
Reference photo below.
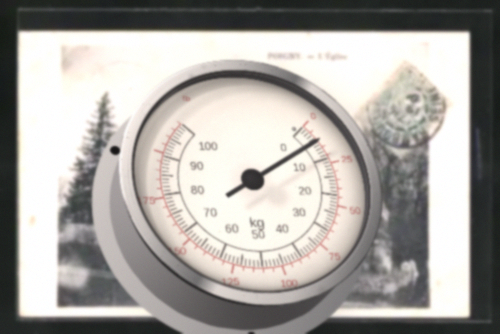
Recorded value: 5; kg
